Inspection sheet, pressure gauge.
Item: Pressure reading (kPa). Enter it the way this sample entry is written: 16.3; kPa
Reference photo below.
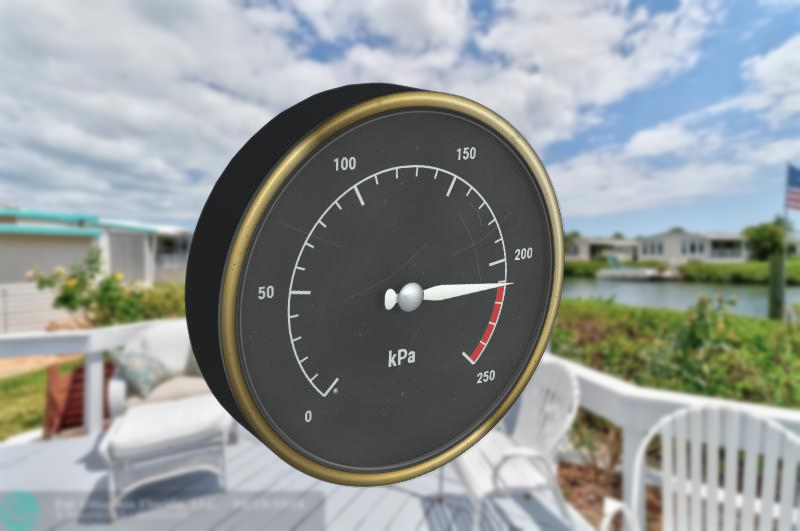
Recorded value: 210; kPa
